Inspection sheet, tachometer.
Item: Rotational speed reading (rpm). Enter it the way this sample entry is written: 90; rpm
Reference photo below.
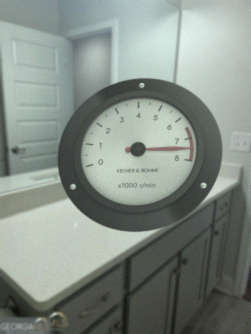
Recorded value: 7500; rpm
